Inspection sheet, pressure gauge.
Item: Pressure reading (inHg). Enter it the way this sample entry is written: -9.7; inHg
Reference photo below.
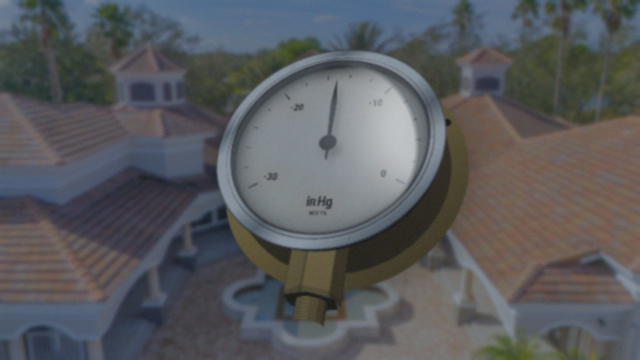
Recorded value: -15; inHg
